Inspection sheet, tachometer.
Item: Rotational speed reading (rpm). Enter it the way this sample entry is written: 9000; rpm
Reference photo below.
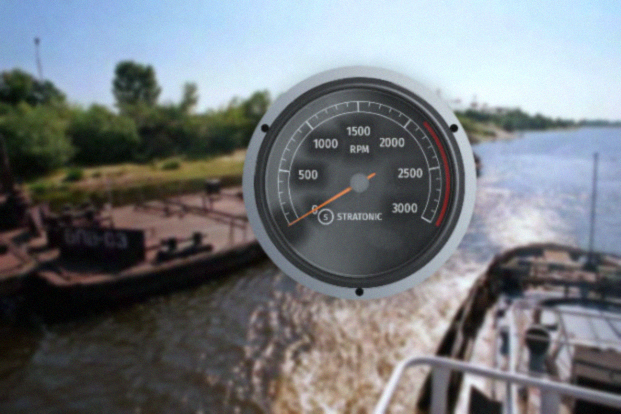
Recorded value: 0; rpm
